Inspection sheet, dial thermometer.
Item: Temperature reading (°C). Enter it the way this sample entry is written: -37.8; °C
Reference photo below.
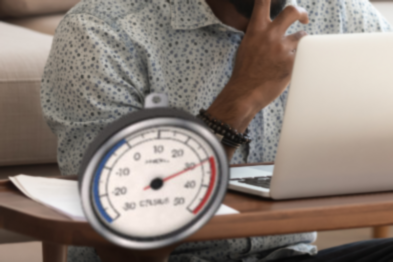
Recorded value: 30; °C
